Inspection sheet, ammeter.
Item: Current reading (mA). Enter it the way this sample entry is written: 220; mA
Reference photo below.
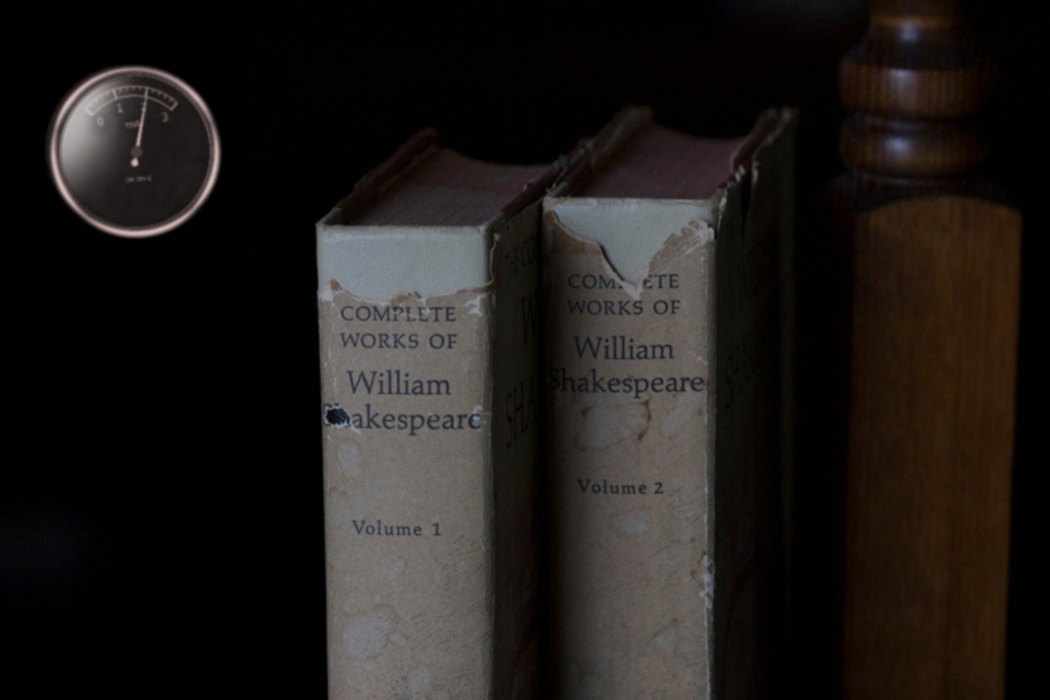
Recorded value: 2; mA
